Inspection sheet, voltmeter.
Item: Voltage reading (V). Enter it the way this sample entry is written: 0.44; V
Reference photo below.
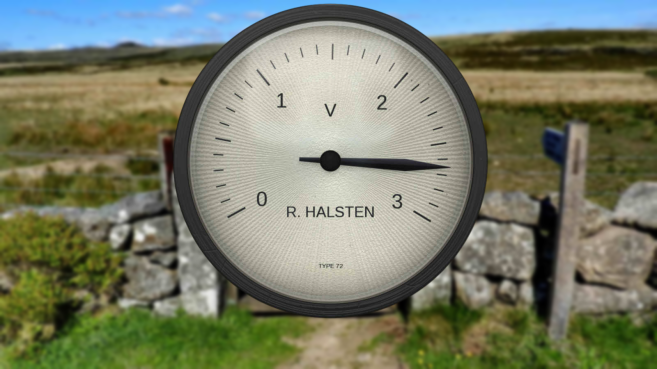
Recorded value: 2.65; V
